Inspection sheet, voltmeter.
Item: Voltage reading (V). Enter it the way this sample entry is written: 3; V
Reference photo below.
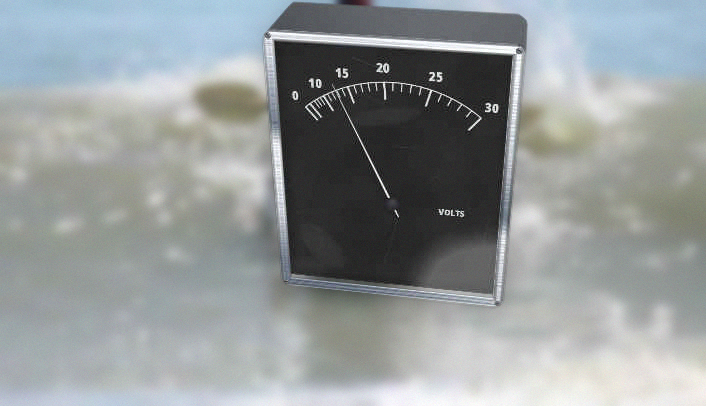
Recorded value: 13; V
